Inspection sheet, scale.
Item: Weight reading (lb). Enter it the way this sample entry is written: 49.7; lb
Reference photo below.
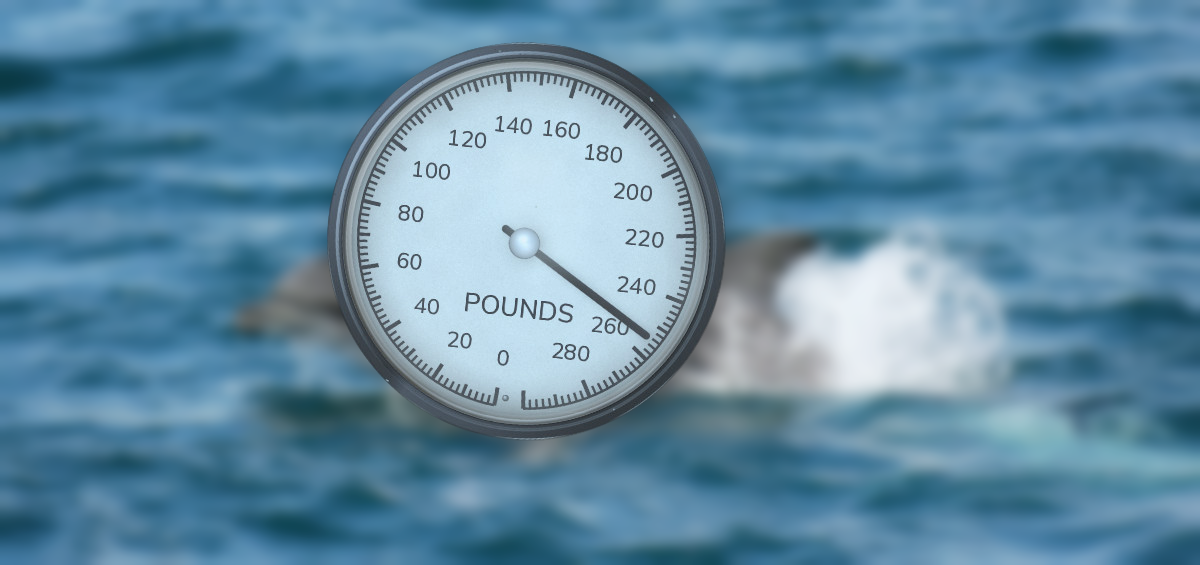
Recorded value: 254; lb
